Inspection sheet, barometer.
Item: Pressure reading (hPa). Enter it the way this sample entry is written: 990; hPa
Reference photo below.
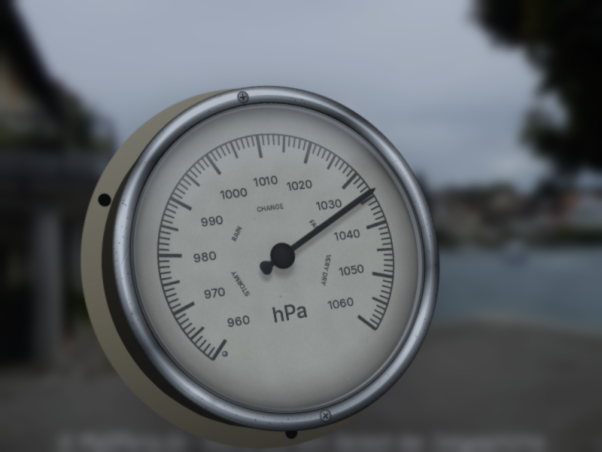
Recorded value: 1034; hPa
